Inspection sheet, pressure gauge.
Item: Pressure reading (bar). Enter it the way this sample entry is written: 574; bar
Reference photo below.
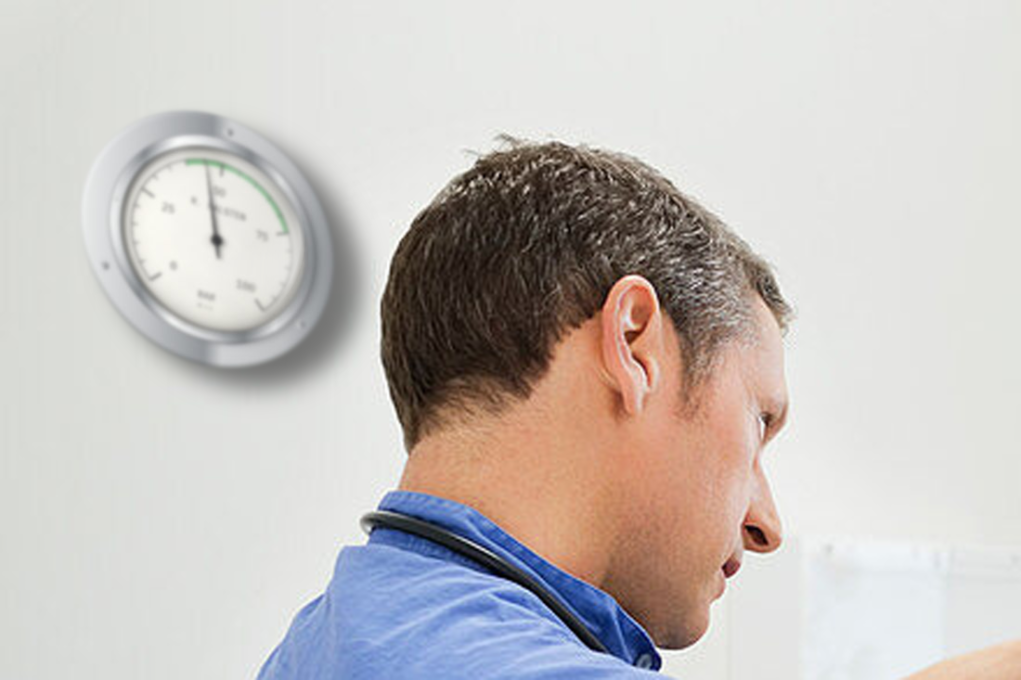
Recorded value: 45; bar
